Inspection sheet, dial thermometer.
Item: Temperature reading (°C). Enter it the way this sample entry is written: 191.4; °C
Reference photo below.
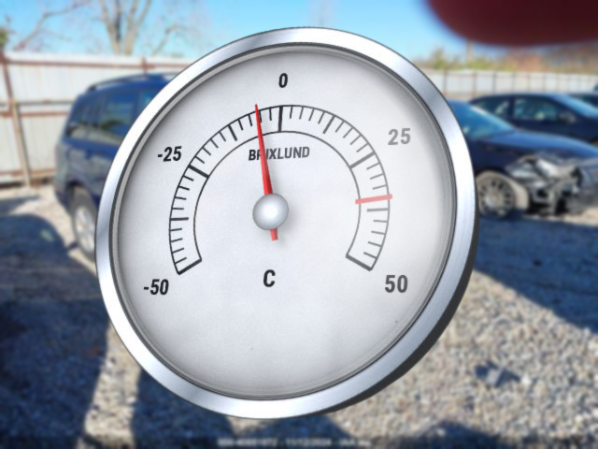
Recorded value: -5; °C
